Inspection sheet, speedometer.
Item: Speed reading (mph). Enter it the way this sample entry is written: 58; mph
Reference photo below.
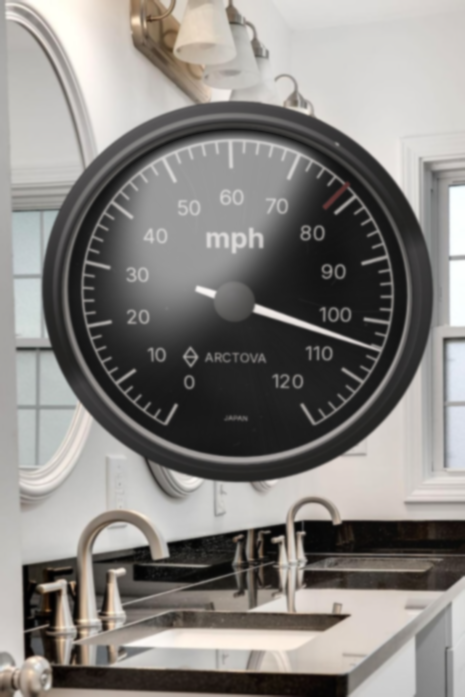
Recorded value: 104; mph
